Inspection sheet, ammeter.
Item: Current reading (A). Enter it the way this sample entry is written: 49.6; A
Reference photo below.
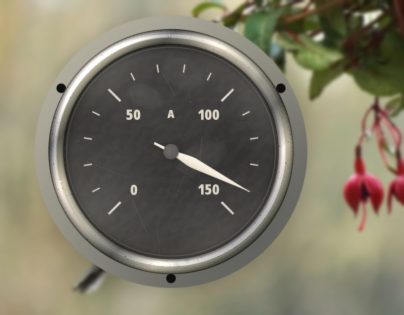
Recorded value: 140; A
